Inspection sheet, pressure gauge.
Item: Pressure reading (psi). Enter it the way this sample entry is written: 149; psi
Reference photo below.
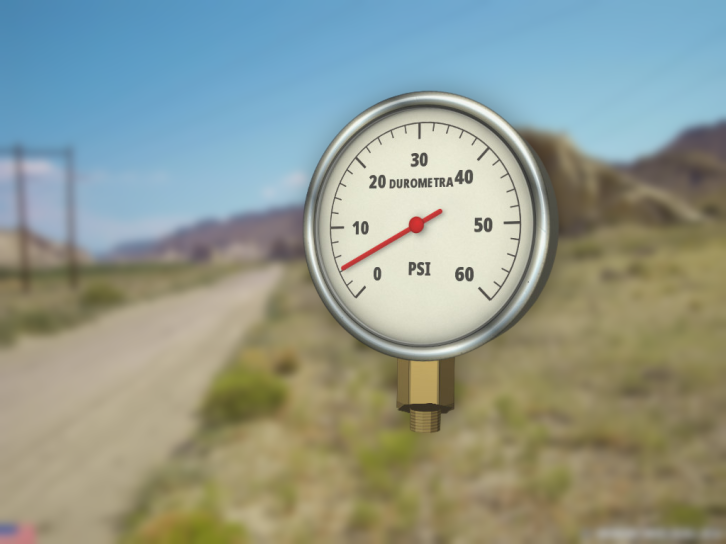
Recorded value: 4; psi
